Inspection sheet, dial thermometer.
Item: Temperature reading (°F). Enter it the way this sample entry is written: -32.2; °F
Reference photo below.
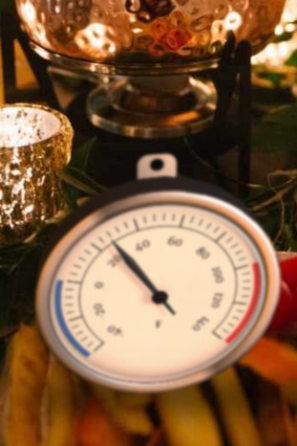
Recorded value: 28; °F
